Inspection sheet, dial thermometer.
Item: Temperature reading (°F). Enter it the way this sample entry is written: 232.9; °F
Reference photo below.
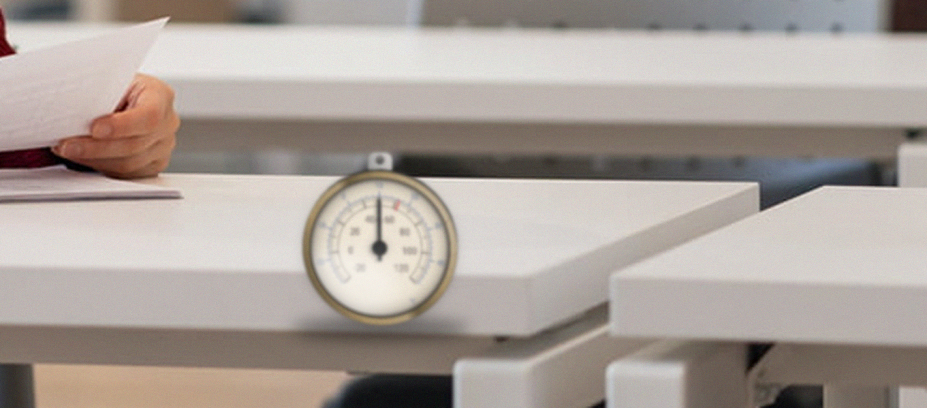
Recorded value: 50; °F
